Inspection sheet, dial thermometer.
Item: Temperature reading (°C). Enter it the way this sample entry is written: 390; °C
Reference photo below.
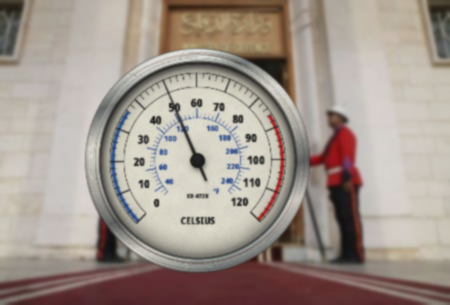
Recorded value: 50; °C
